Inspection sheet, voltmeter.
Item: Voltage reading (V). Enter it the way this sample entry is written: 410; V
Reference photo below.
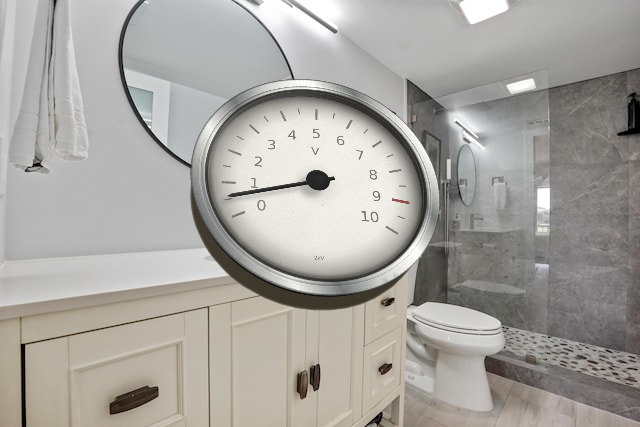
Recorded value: 0.5; V
